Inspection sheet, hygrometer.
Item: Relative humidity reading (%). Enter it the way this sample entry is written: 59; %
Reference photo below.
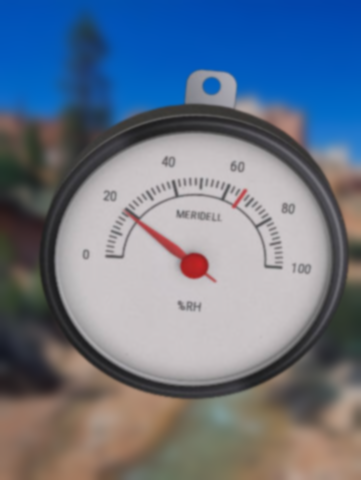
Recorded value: 20; %
